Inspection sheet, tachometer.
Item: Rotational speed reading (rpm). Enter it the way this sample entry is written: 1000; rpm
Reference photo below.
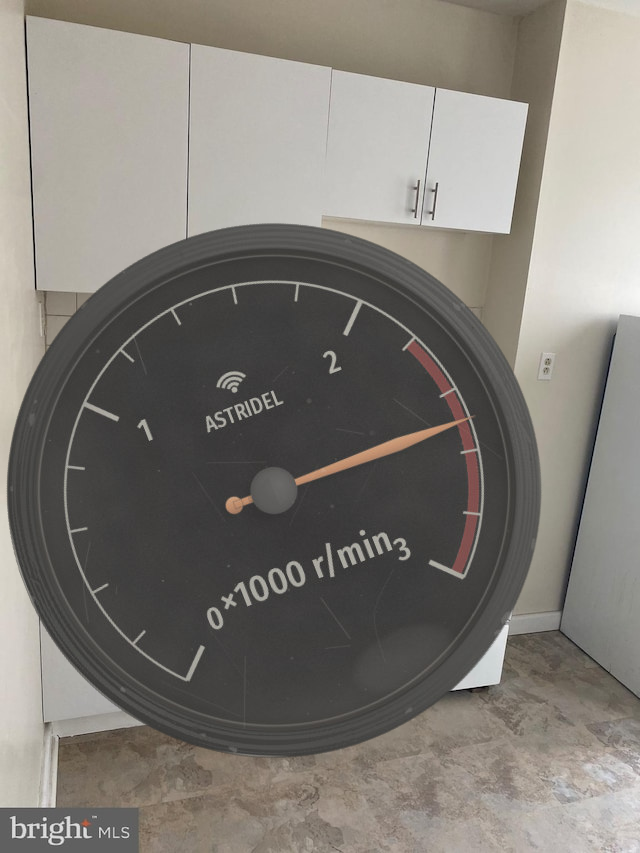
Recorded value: 2500; rpm
